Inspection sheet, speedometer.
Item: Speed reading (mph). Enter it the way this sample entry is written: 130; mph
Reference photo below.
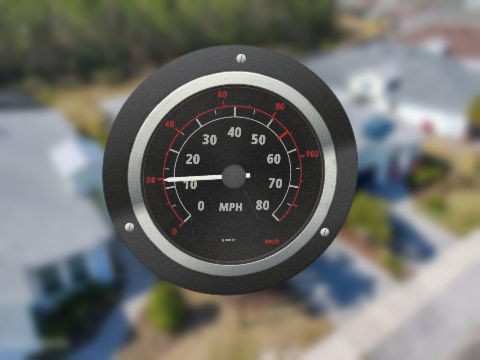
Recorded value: 12.5; mph
